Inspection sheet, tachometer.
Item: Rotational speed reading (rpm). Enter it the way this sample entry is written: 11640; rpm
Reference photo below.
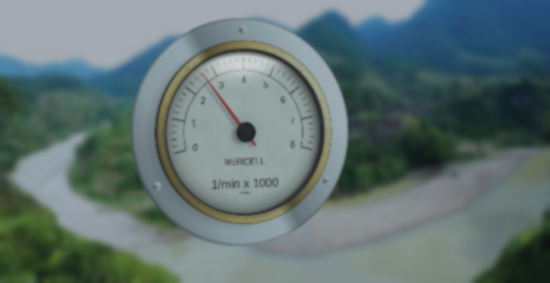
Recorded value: 2600; rpm
